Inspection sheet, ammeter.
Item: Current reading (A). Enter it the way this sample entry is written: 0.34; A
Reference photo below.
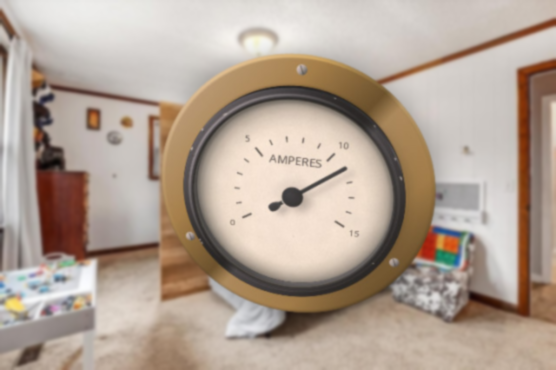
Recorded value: 11; A
